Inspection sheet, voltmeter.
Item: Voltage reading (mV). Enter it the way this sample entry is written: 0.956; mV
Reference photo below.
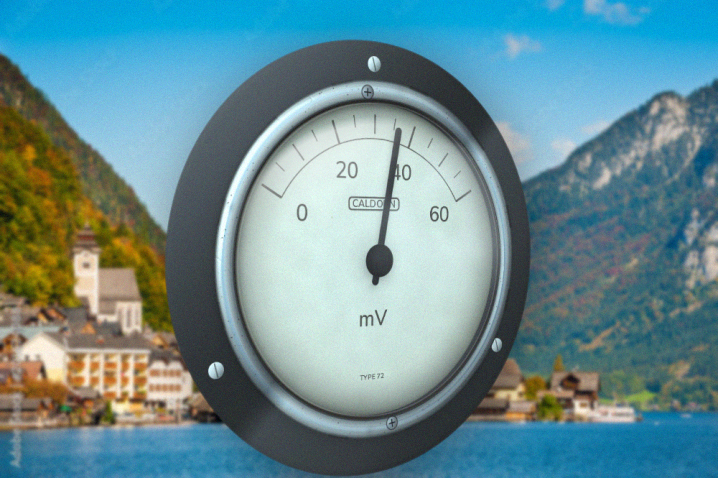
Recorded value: 35; mV
